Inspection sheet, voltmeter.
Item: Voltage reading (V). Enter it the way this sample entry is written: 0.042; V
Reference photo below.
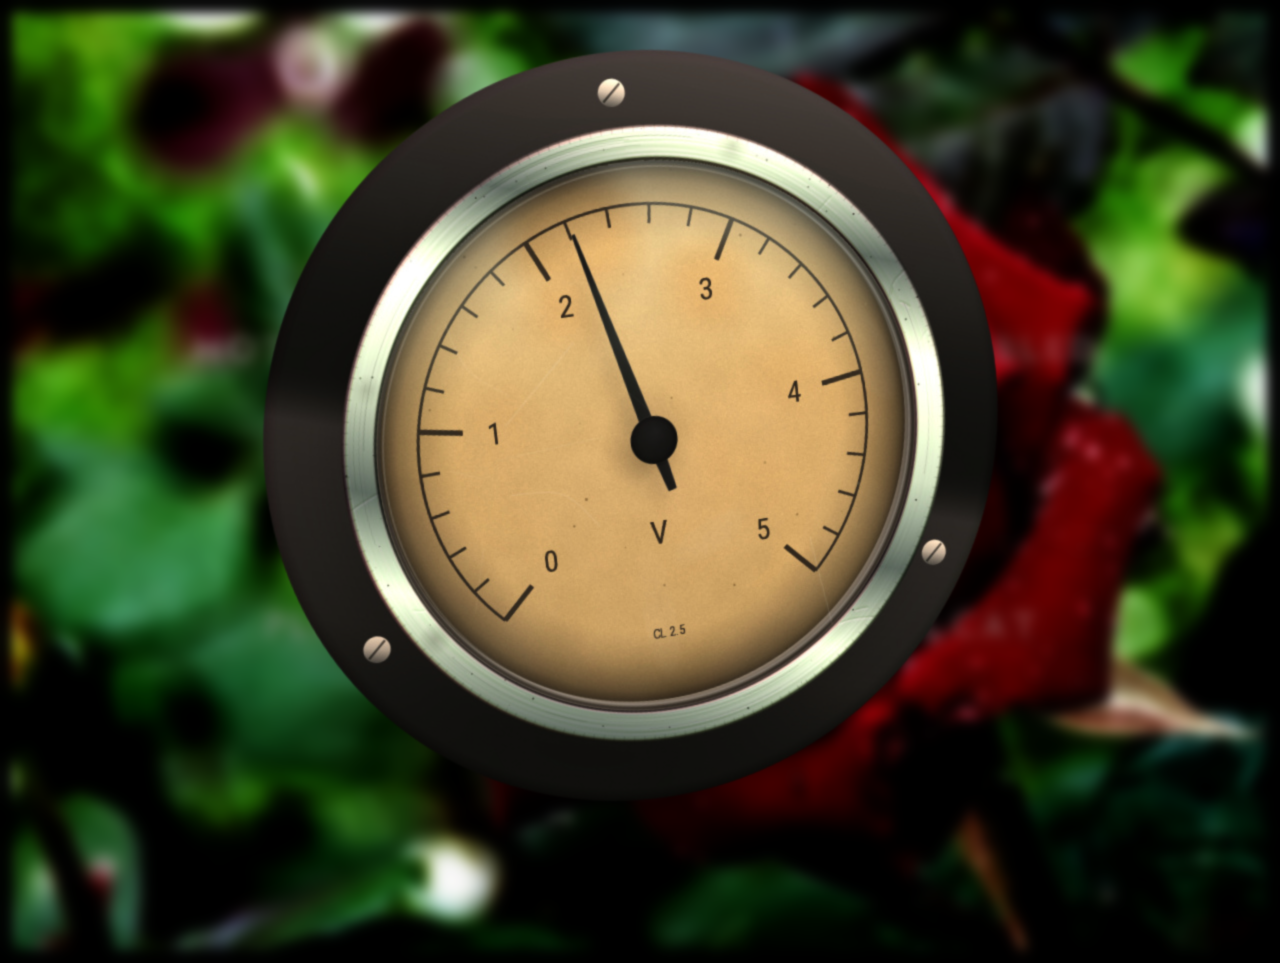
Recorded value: 2.2; V
